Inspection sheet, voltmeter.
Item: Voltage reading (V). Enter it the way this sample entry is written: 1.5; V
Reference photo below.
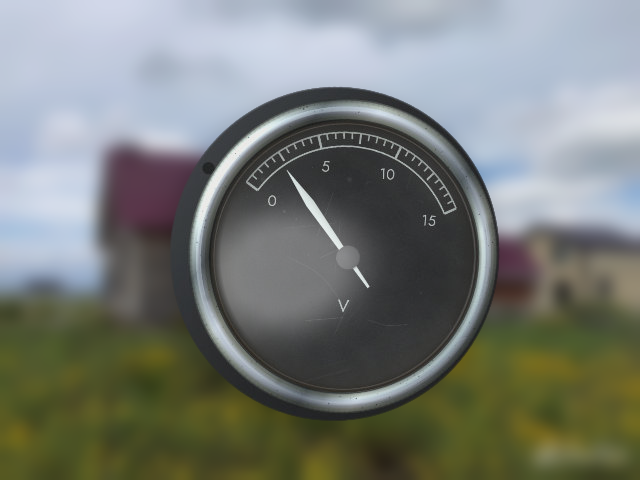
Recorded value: 2.25; V
